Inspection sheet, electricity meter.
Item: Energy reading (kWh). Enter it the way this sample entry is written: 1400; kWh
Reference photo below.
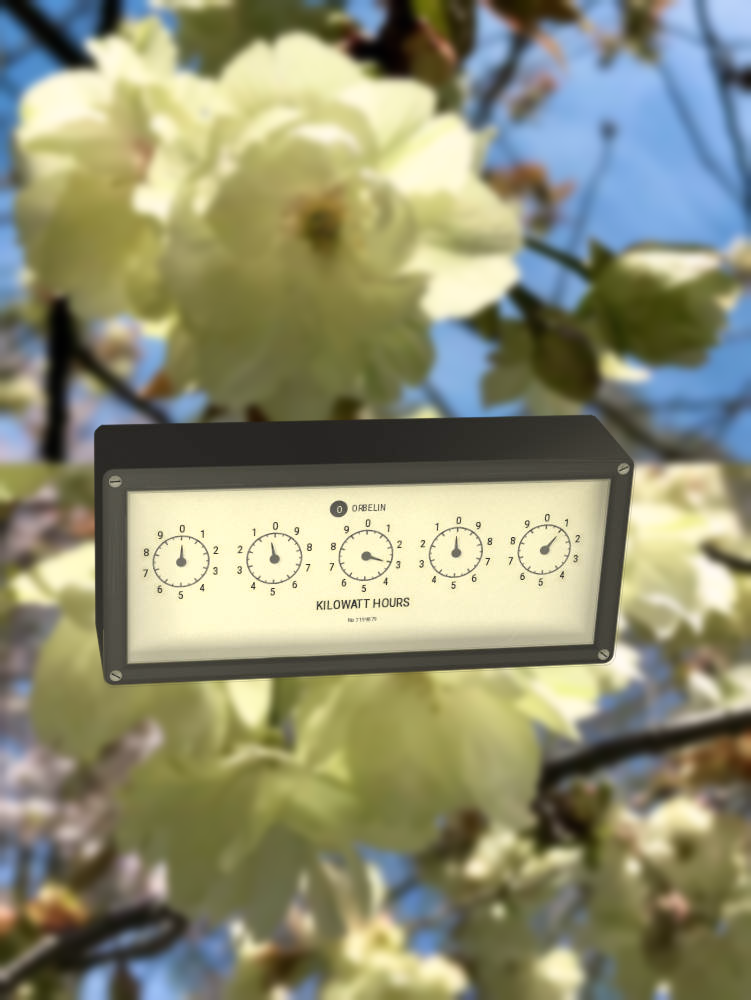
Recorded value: 301; kWh
